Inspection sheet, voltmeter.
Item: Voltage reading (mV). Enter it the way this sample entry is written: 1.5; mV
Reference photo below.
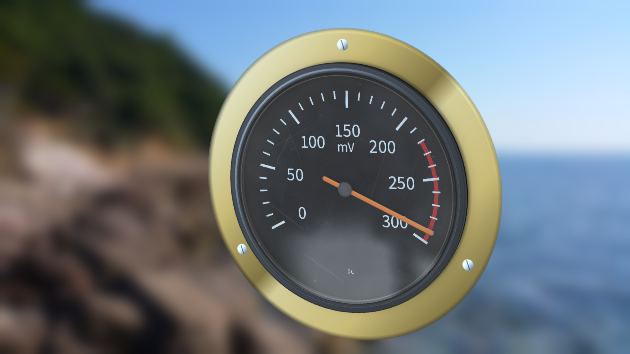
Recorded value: 290; mV
